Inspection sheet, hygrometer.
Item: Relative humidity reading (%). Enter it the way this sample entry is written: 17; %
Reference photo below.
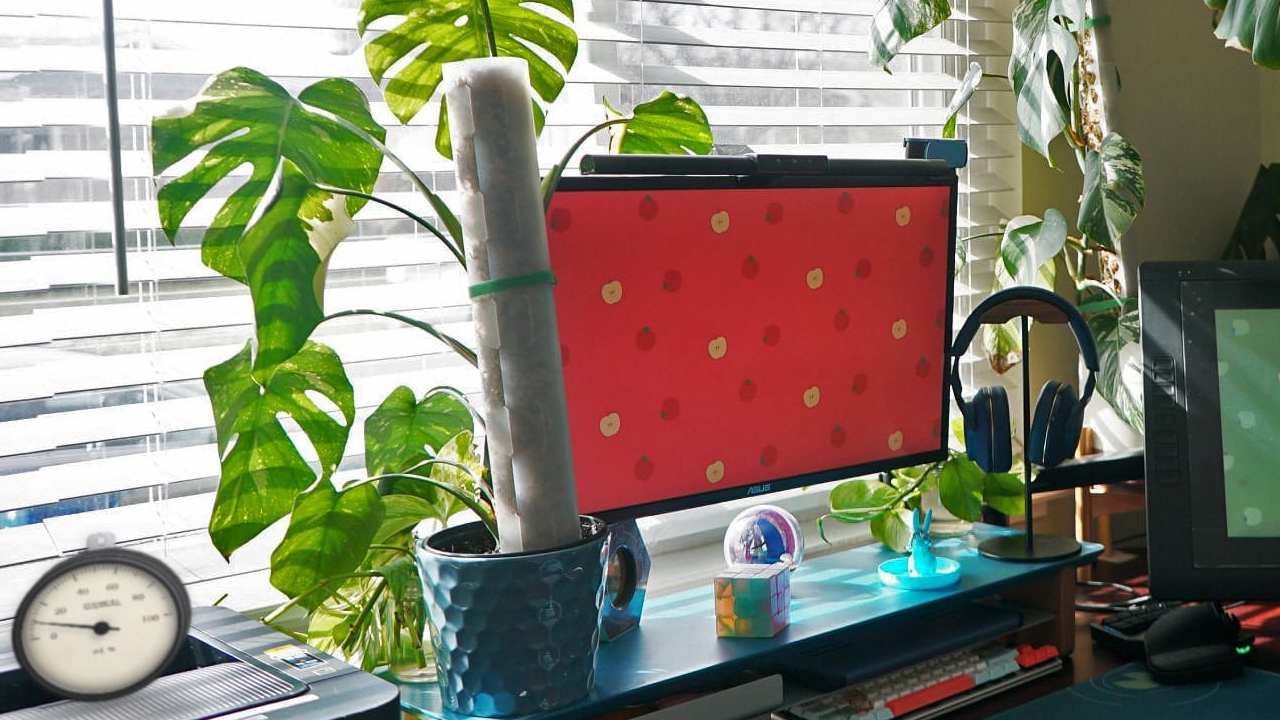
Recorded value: 10; %
